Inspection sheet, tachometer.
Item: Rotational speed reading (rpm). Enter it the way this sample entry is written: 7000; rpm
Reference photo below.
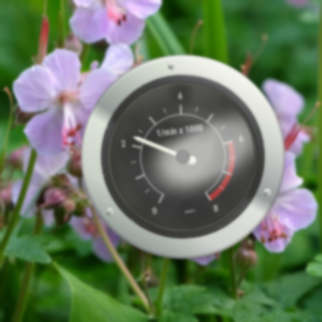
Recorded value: 2250; rpm
